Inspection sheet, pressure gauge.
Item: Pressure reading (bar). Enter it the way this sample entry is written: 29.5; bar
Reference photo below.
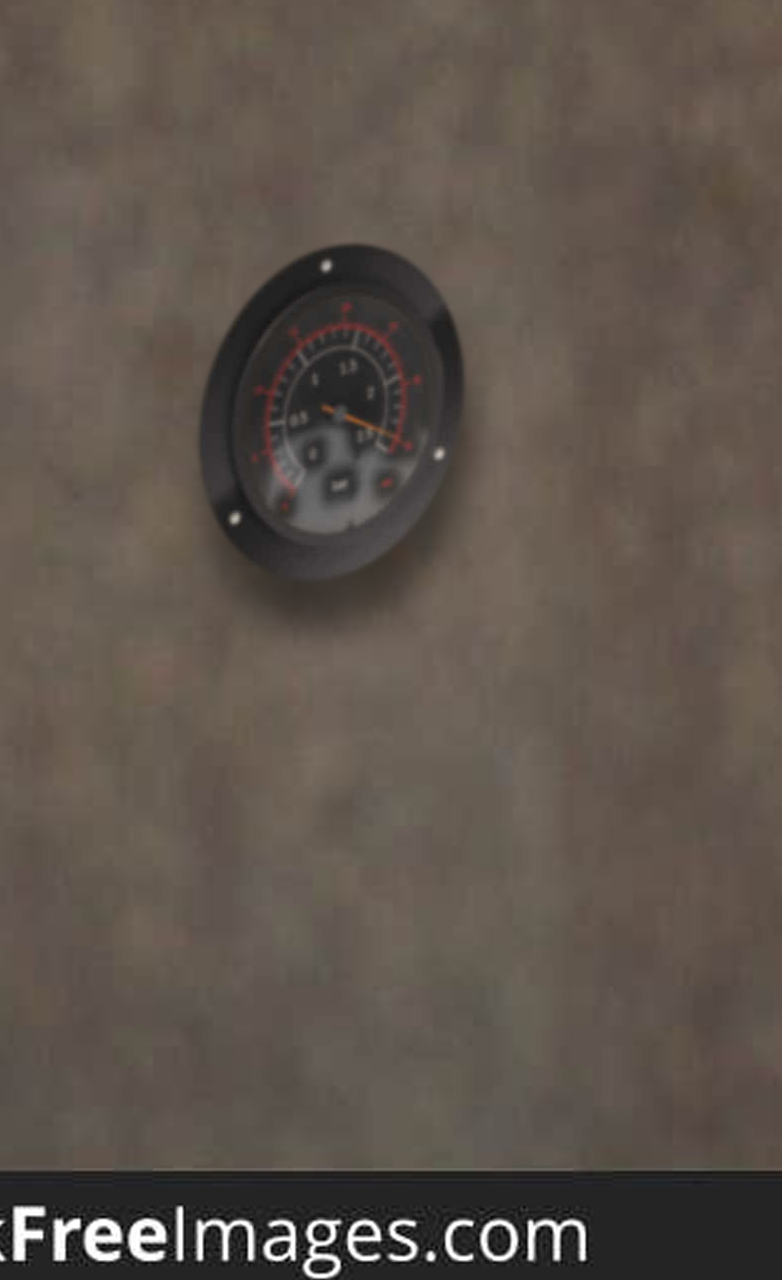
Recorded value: 2.4; bar
